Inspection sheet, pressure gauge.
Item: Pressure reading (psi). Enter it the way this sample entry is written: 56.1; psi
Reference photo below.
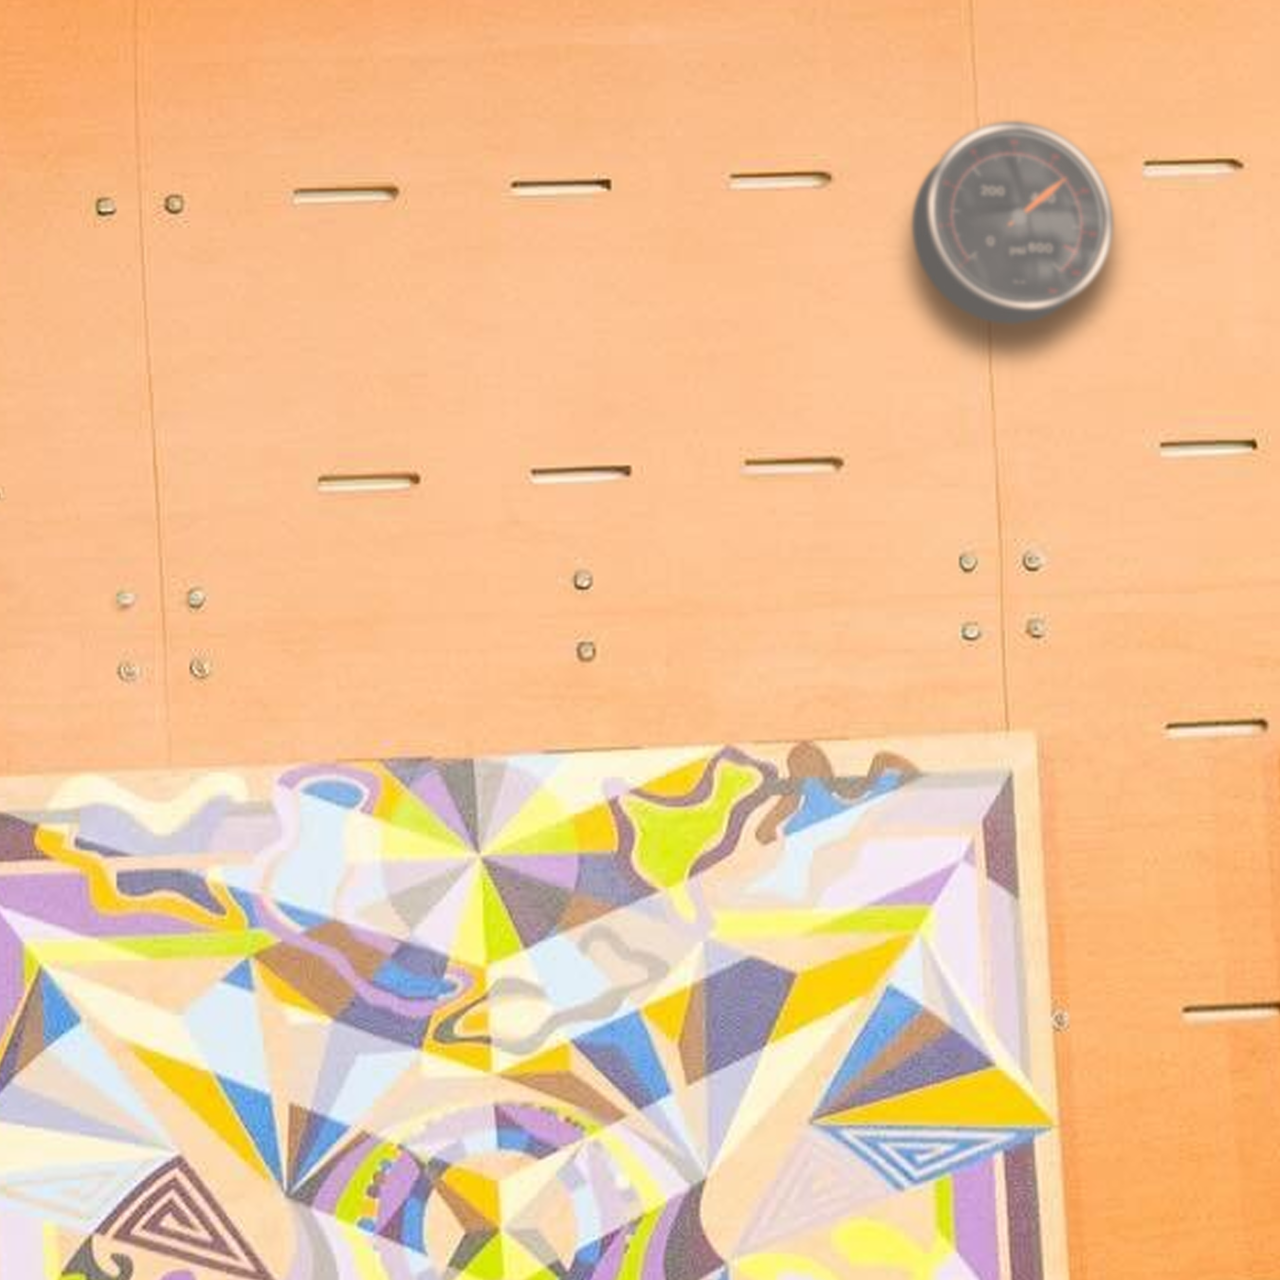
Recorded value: 400; psi
